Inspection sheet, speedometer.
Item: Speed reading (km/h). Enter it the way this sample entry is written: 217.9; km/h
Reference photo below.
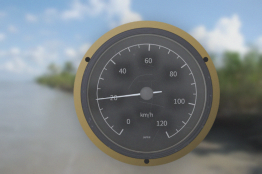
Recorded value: 20; km/h
